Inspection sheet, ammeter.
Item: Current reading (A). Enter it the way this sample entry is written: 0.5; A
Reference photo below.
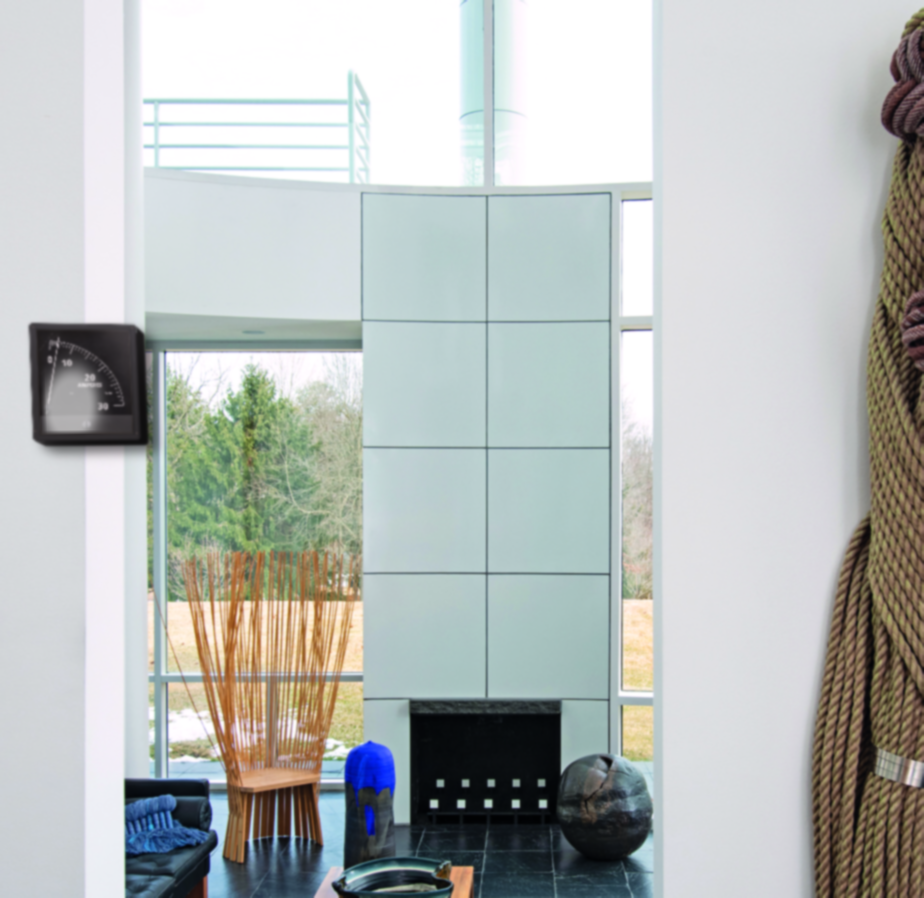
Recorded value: 5; A
